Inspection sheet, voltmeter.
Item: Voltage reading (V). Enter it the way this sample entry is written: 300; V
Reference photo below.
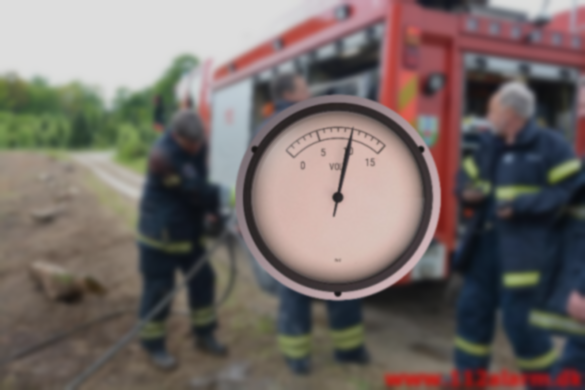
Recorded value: 10; V
